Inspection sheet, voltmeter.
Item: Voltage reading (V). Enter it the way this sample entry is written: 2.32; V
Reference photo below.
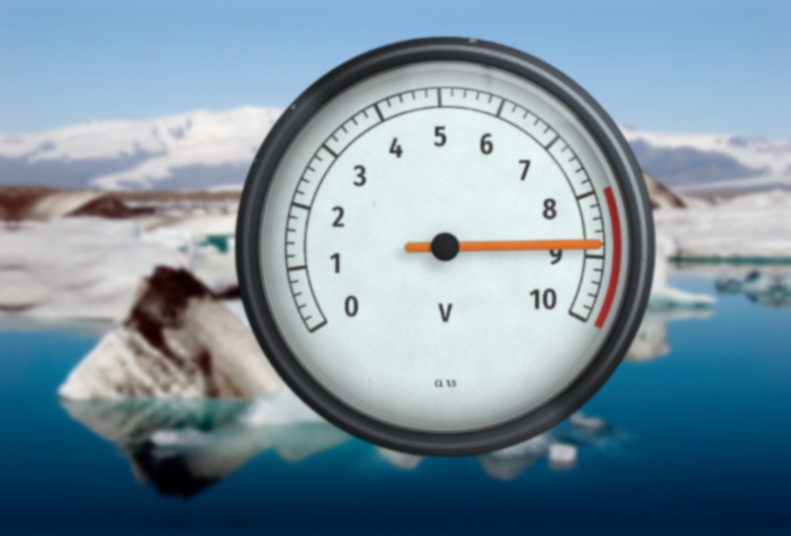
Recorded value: 8.8; V
